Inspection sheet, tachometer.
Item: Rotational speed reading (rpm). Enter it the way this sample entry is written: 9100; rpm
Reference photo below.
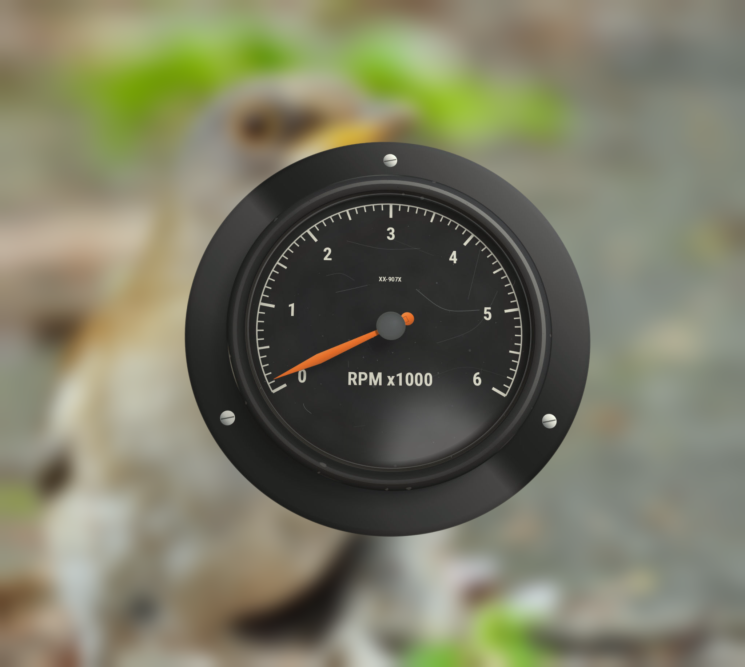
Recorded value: 100; rpm
